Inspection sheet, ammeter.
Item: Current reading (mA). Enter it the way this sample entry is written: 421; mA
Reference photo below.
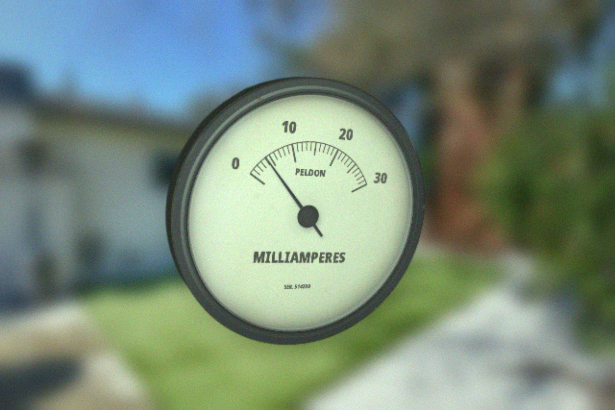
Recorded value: 4; mA
